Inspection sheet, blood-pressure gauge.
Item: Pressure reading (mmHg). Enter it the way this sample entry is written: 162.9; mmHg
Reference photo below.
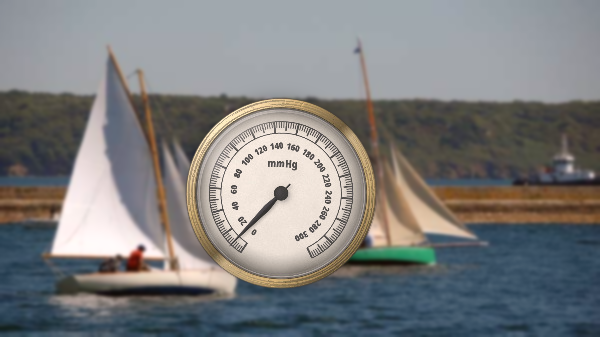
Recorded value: 10; mmHg
